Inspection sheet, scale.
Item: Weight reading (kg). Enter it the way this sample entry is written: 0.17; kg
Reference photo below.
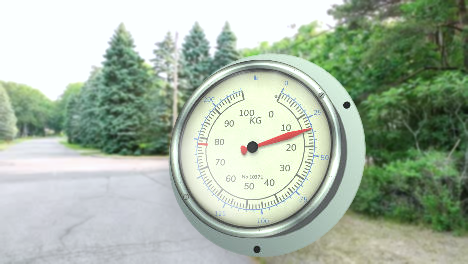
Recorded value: 15; kg
